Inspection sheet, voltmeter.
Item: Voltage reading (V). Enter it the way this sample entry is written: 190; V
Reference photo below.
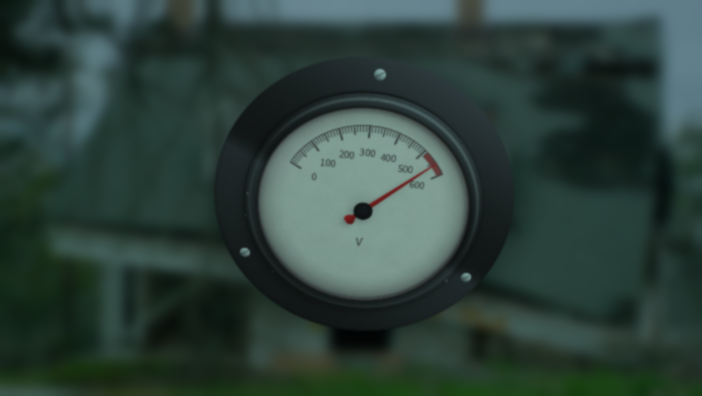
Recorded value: 550; V
